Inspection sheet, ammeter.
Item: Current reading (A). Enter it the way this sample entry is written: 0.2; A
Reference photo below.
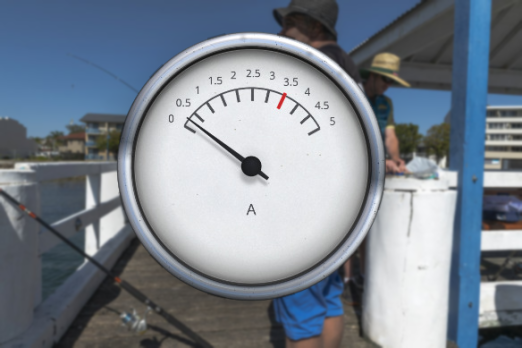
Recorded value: 0.25; A
